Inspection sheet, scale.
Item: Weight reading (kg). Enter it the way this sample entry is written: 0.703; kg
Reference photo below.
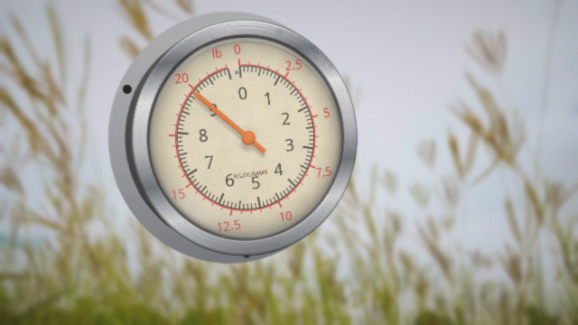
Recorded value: 9; kg
